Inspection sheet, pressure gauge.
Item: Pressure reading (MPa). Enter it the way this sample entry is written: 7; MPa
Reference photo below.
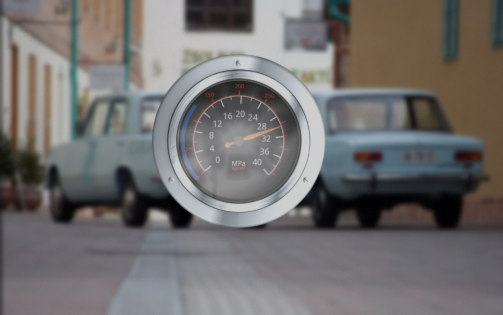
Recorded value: 30; MPa
